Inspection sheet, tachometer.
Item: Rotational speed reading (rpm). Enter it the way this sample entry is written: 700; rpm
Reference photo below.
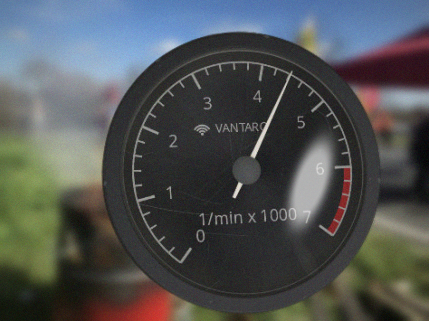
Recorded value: 4400; rpm
